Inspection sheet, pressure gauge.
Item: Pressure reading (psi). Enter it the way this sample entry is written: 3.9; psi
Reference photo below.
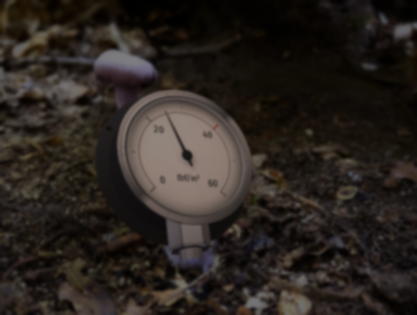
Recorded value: 25; psi
